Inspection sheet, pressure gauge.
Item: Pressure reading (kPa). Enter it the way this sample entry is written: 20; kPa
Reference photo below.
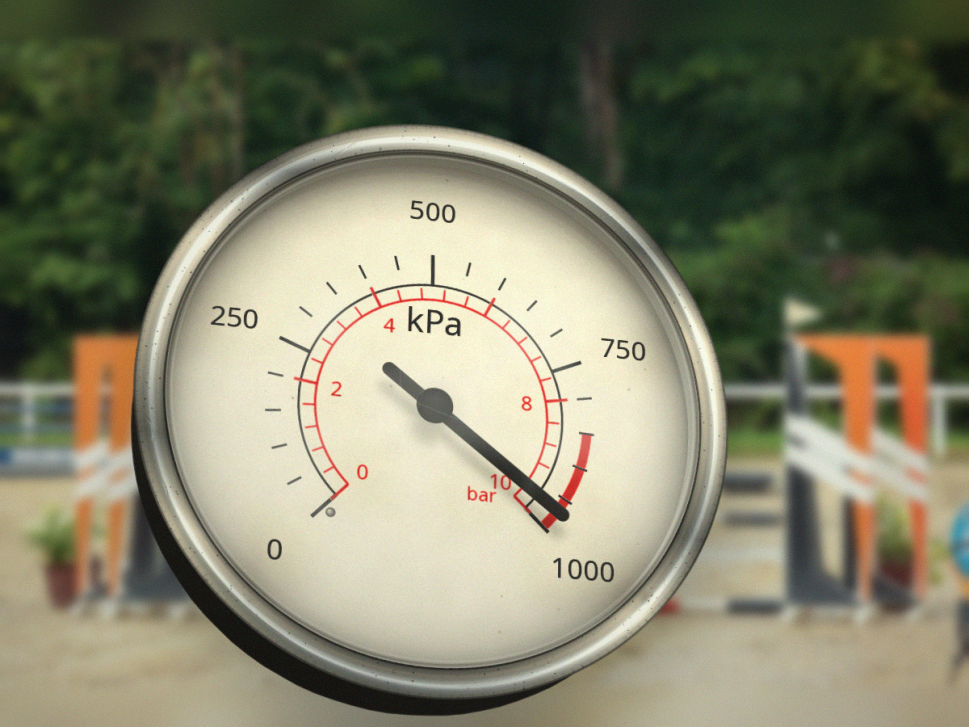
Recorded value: 975; kPa
